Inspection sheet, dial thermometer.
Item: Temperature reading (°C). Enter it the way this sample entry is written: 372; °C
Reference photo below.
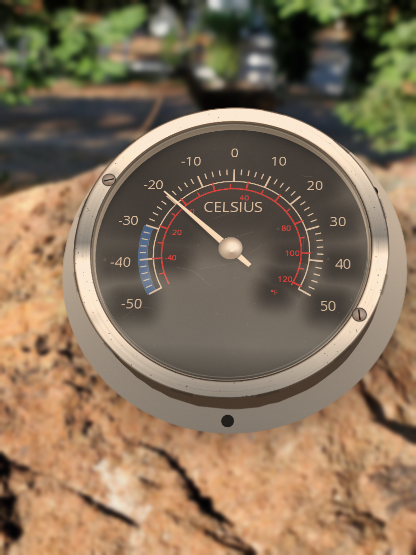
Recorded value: -20; °C
